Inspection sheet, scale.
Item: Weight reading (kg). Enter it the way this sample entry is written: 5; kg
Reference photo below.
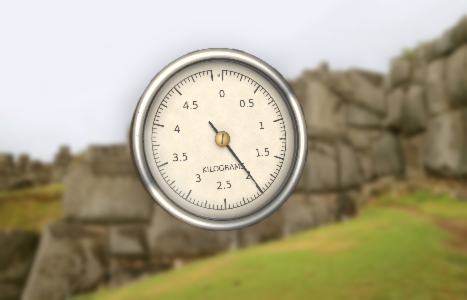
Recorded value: 2; kg
